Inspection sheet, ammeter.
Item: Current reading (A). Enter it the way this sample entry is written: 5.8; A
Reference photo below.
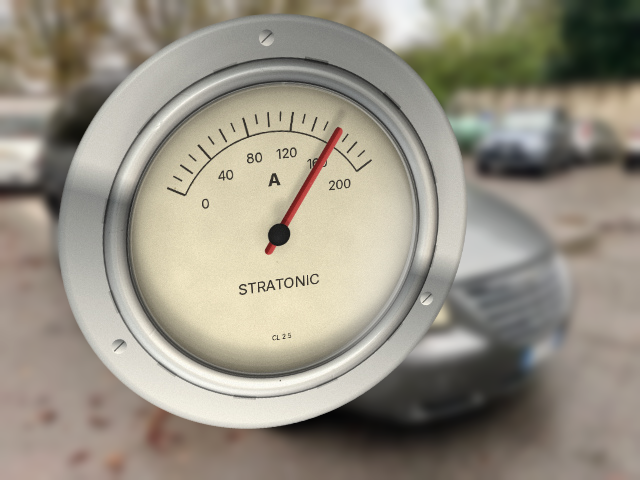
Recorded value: 160; A
